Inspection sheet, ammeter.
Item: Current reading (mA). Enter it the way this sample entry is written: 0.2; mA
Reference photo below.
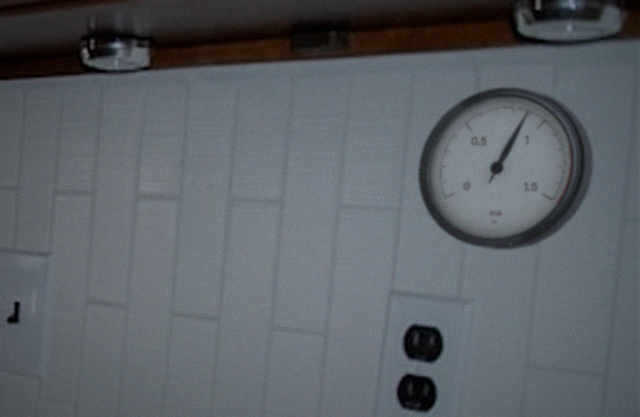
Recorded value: 0.9; mA
